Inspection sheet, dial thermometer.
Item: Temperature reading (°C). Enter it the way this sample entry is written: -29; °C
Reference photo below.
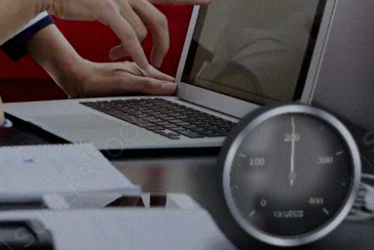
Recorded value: 200; °C
